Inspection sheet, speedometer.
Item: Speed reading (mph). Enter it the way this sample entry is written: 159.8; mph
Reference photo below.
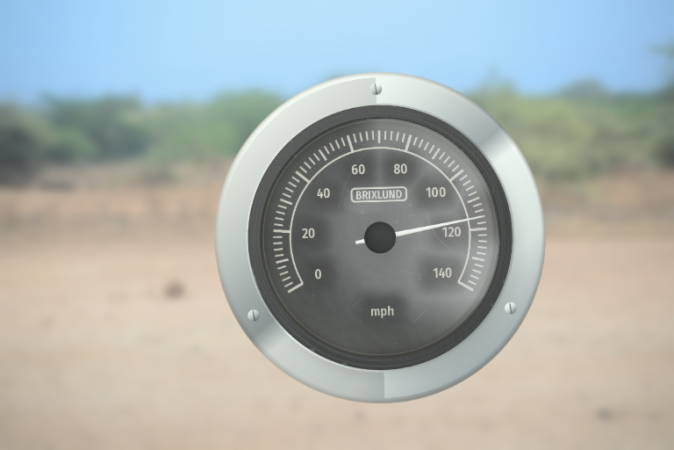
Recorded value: 116; mph
